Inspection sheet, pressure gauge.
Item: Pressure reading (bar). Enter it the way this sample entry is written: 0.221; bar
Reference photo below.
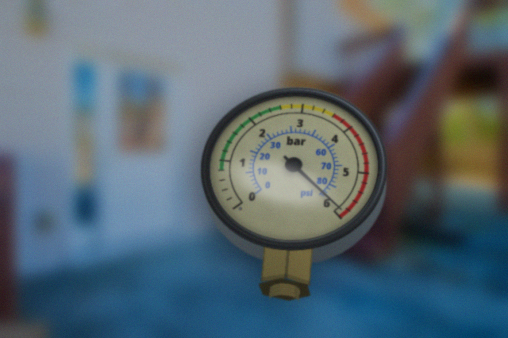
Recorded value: 5.9; bar
